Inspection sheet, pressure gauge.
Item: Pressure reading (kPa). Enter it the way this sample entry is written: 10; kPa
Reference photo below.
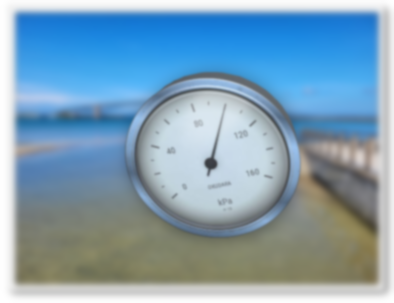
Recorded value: 100; kPa
